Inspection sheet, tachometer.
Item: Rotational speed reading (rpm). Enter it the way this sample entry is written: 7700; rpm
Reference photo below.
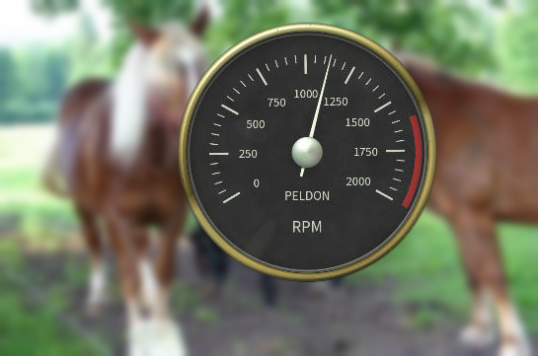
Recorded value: 1125; rpm
